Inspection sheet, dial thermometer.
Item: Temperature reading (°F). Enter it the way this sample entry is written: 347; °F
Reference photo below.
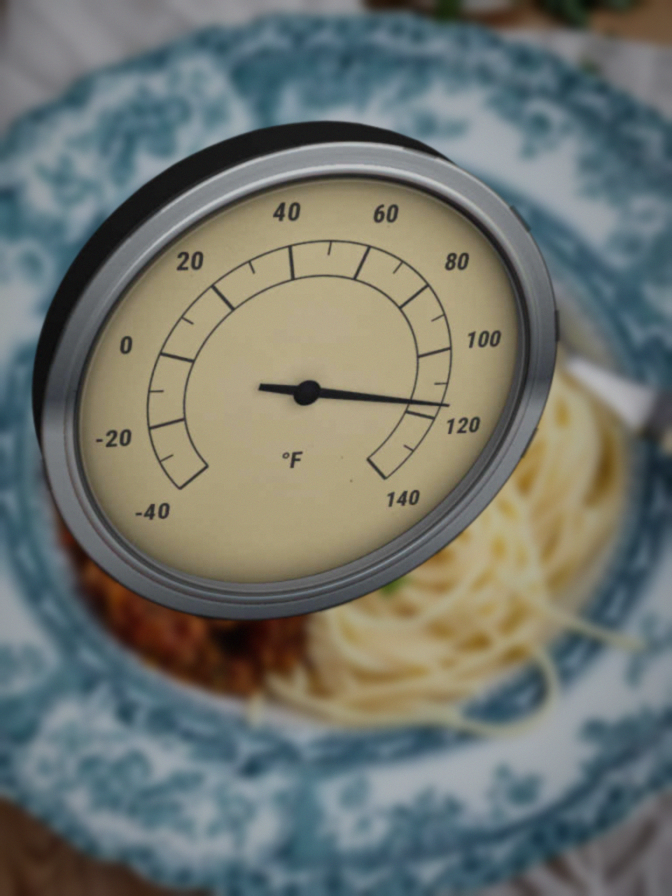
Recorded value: 115; °F
